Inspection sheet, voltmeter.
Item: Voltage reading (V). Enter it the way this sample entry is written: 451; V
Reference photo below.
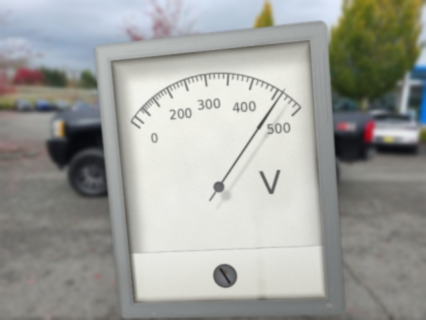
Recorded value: 460; V
